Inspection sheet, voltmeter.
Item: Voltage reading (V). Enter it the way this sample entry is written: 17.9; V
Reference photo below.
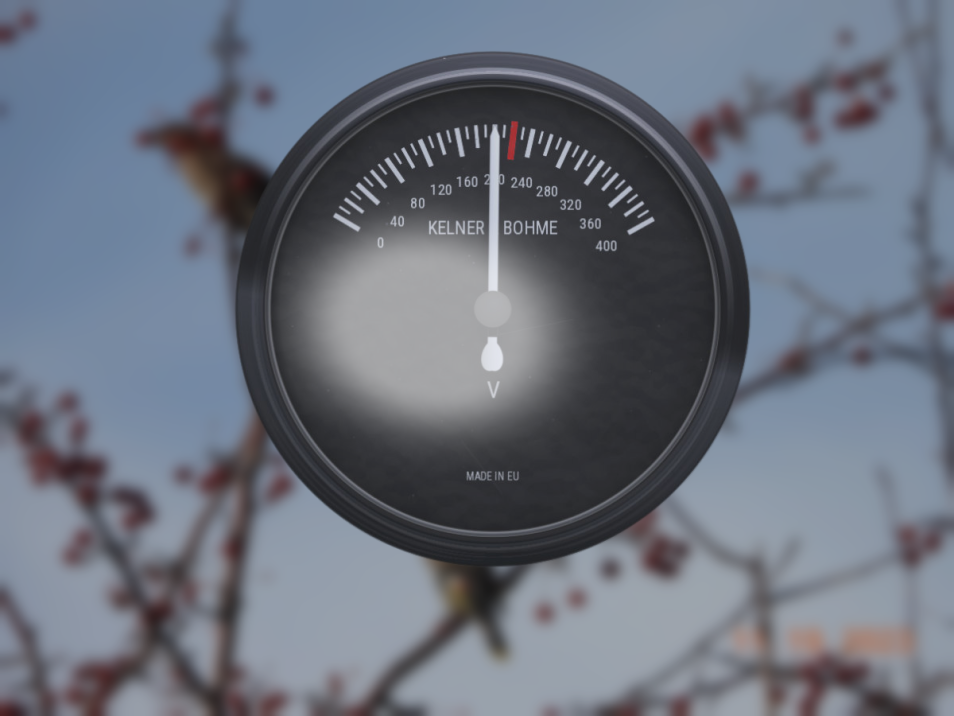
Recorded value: 200; V
